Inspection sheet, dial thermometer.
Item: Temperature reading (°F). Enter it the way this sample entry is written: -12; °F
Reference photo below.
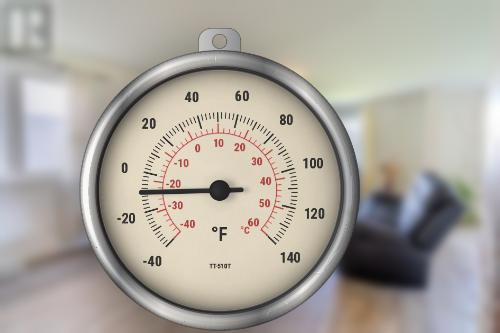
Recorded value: -10; °F
